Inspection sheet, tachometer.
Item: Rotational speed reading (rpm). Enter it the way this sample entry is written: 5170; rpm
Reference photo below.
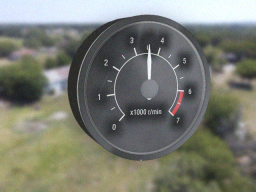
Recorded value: 3500; rpm
